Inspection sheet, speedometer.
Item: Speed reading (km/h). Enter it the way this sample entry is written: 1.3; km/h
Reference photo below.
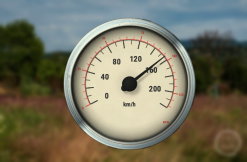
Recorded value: 155; km/h
